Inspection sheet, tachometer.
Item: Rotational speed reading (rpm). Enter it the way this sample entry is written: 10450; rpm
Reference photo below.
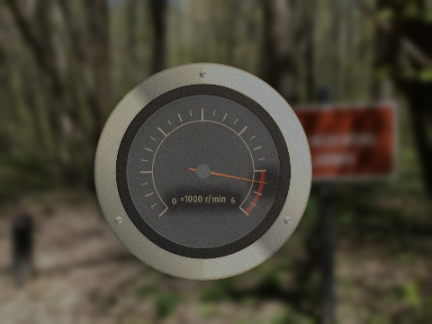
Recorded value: 5250; rpm
